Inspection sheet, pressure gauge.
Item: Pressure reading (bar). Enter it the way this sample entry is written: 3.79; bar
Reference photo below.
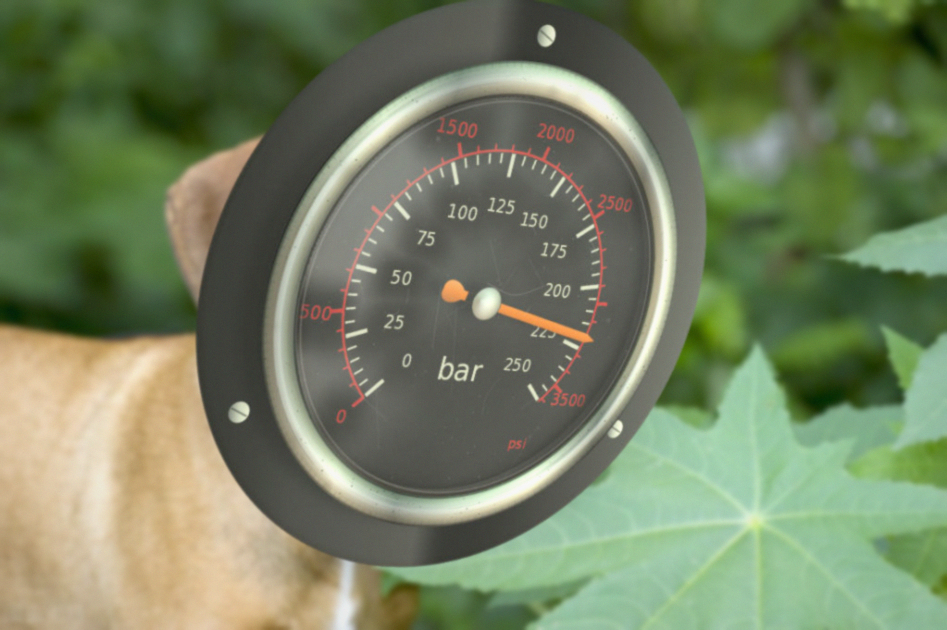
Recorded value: 220; bar
